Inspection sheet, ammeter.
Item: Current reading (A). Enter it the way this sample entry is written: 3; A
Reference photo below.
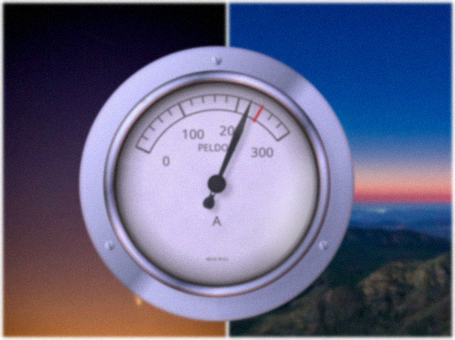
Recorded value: 220; A
